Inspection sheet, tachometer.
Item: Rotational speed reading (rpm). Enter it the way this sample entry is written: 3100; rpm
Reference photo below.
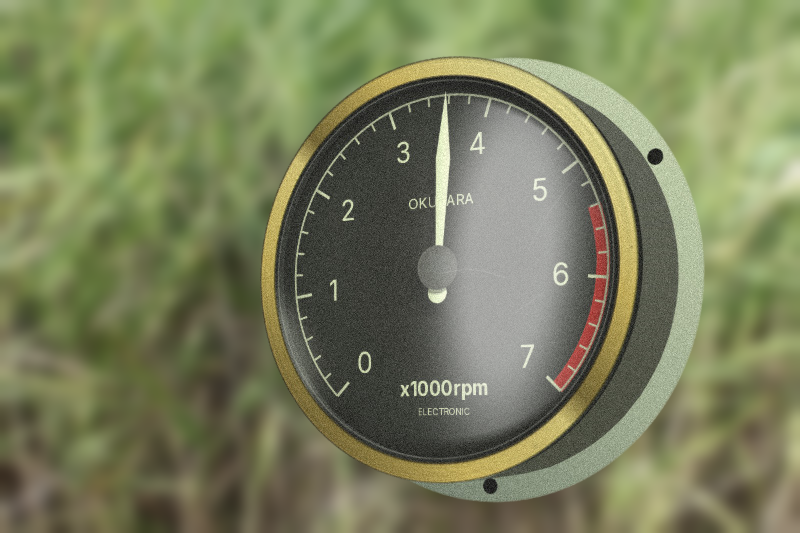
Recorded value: 3600; rpm
